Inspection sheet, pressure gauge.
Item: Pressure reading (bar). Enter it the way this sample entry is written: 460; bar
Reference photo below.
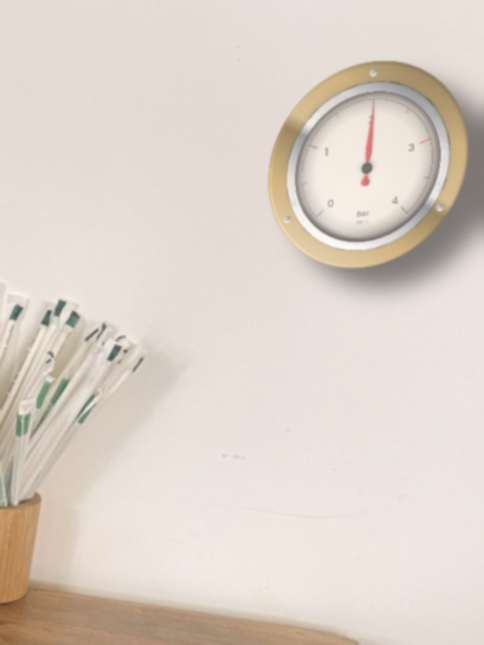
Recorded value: 2; bar
